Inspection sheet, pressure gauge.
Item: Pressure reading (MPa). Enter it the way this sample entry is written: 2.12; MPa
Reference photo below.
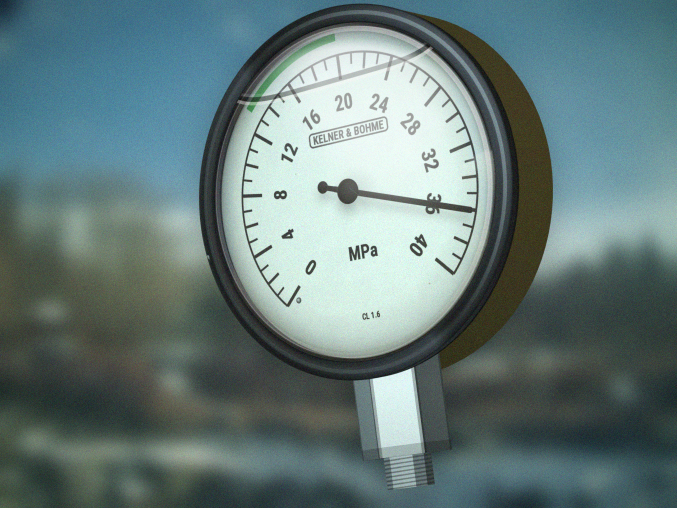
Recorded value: 36; MPa
